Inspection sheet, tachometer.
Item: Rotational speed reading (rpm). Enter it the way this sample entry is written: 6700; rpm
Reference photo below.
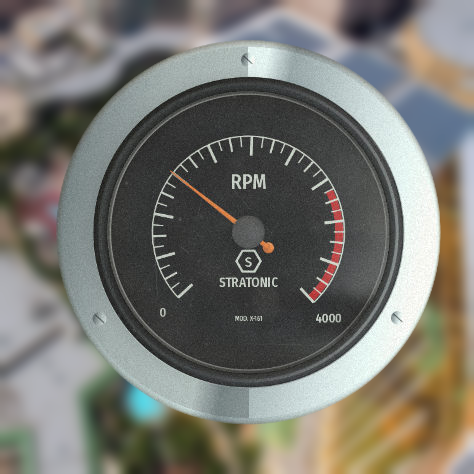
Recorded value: 1200; rpm
